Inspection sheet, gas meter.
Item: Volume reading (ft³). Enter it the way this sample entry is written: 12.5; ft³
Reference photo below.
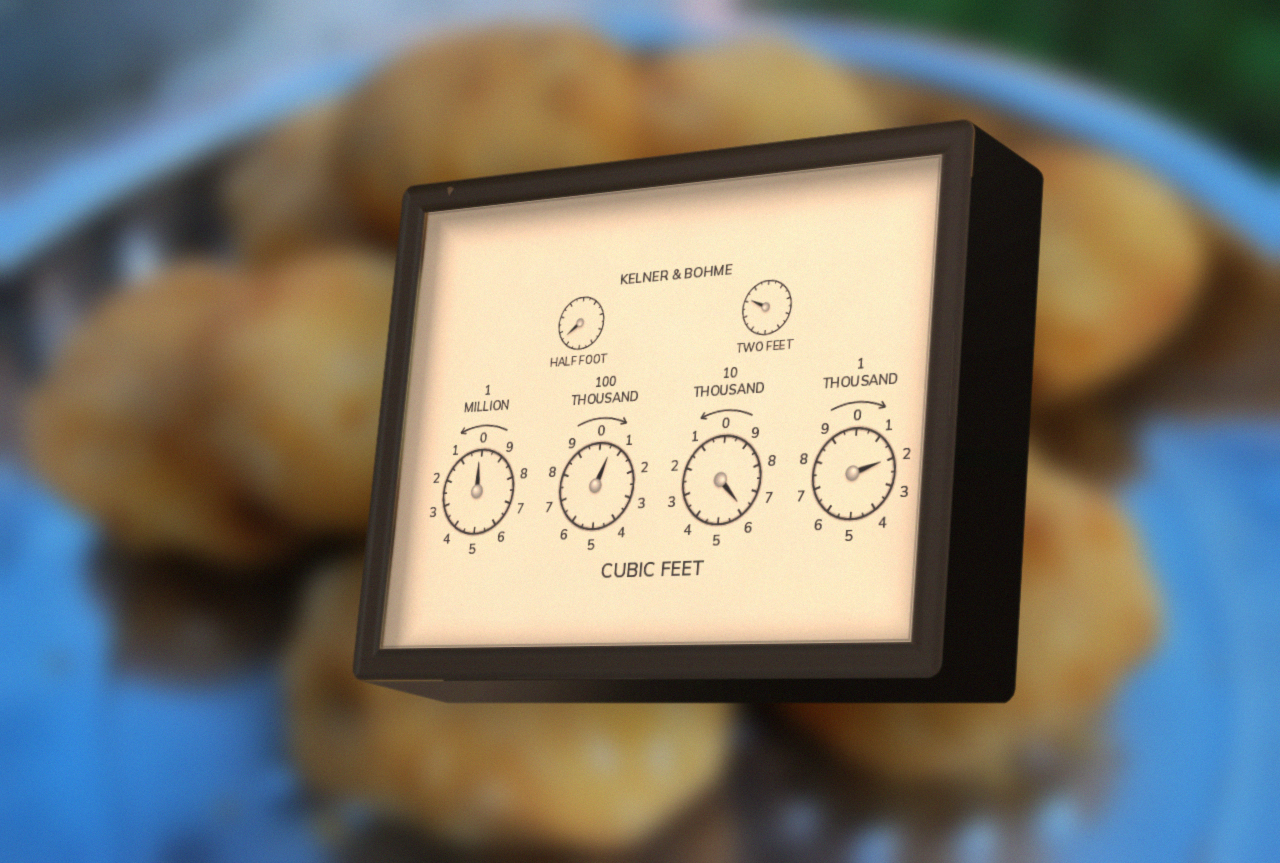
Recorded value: 6200; ft³
